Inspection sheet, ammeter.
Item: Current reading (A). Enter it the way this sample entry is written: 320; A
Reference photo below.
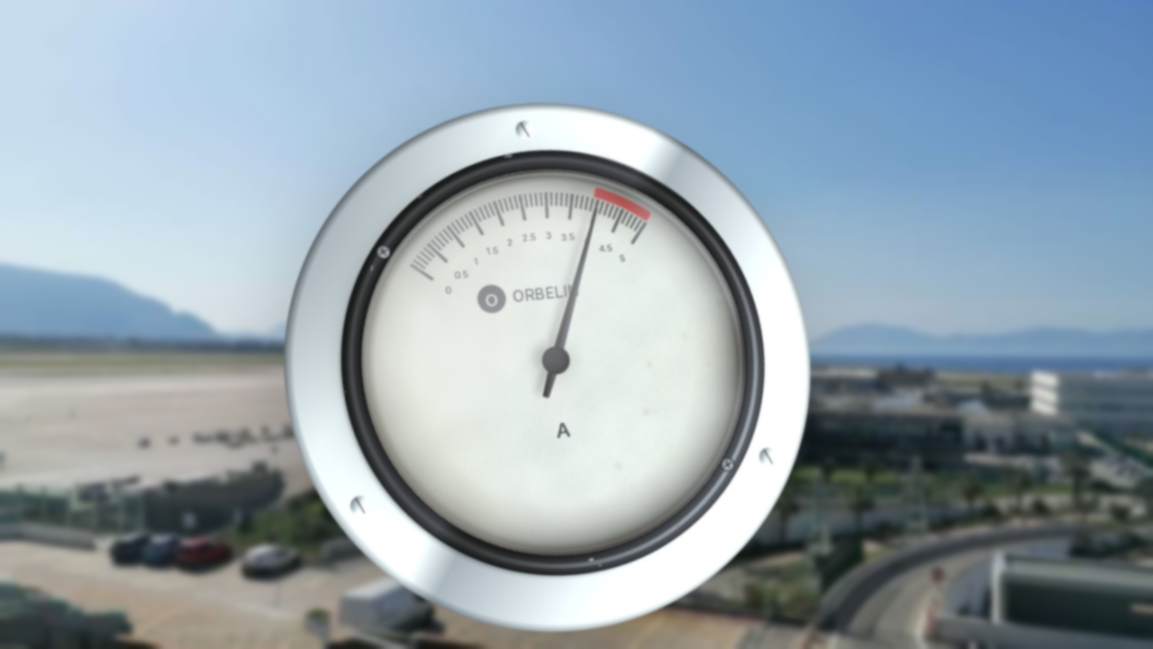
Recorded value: 4; A
